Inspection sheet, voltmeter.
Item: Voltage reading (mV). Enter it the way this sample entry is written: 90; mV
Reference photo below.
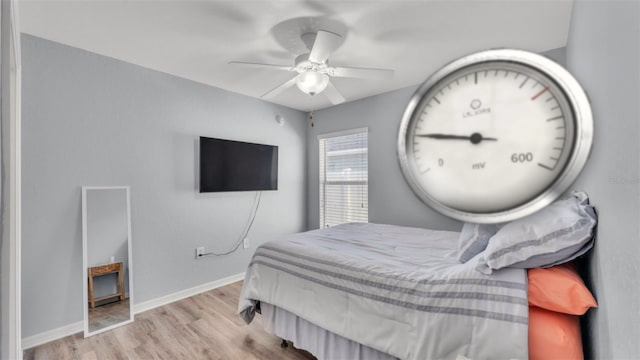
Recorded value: 100; mV
